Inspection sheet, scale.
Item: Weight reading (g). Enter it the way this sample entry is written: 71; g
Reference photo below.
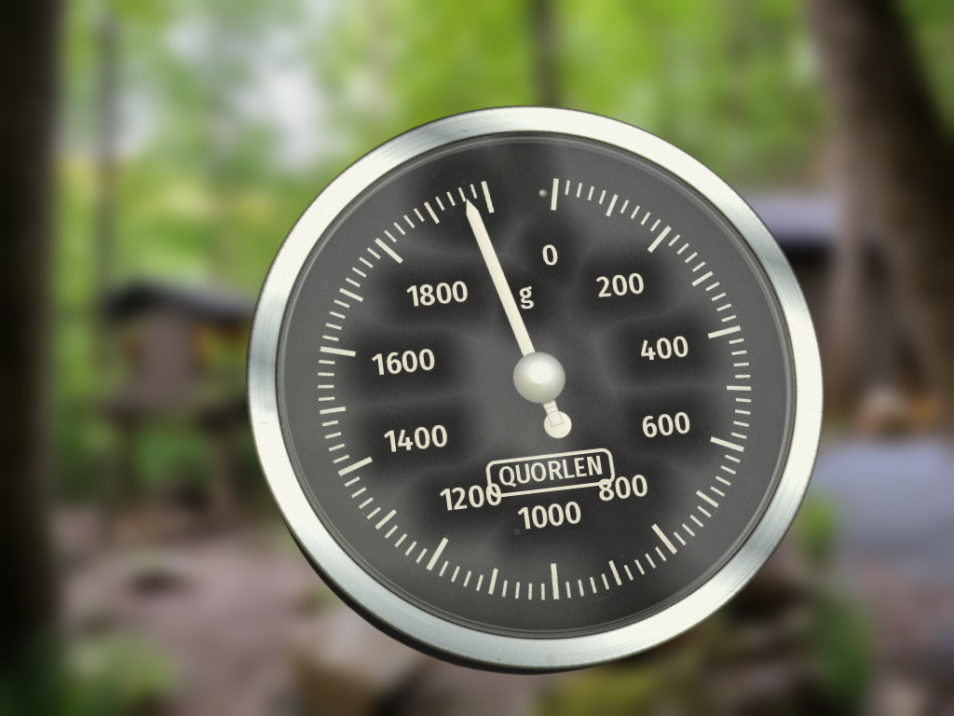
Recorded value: 1960; g
